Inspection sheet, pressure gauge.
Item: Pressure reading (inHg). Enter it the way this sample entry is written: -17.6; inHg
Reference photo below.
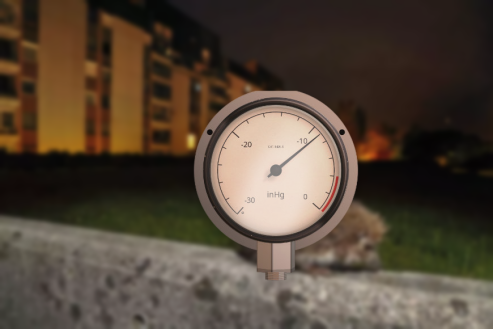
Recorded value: -9; inHg
